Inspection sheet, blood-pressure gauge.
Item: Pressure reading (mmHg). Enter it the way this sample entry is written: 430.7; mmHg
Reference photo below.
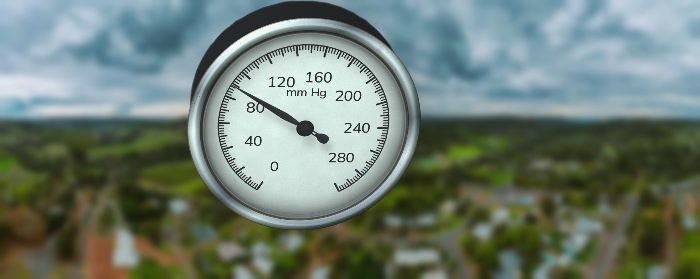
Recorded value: 90; mmHg
